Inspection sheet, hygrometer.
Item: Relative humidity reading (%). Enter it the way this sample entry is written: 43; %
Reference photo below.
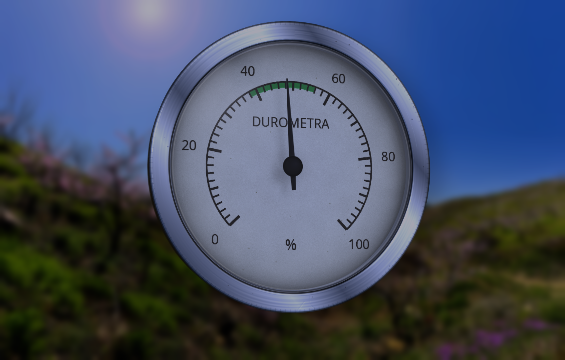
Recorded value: 48; %
